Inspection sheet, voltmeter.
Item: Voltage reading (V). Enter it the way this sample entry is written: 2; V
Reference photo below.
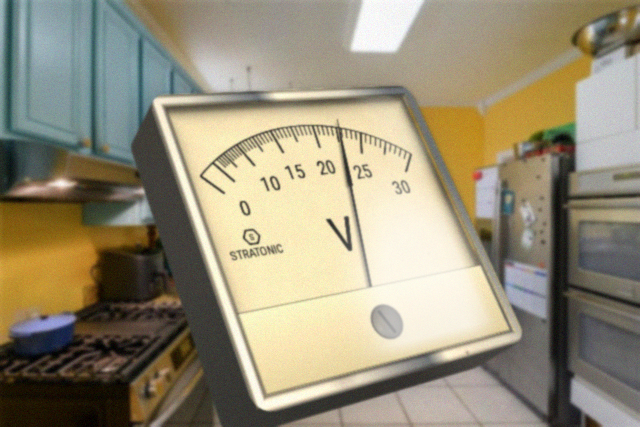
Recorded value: 22.5; V
